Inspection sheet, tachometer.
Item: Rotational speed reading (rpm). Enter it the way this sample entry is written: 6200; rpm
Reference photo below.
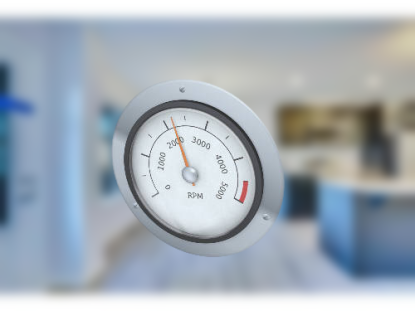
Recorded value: 2250; rpm
